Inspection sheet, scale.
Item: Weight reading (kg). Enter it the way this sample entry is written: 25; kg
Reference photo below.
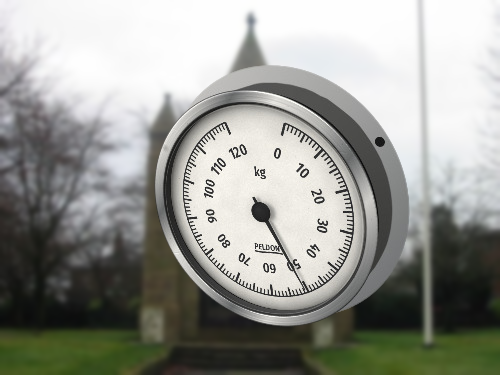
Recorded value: 50; kg
